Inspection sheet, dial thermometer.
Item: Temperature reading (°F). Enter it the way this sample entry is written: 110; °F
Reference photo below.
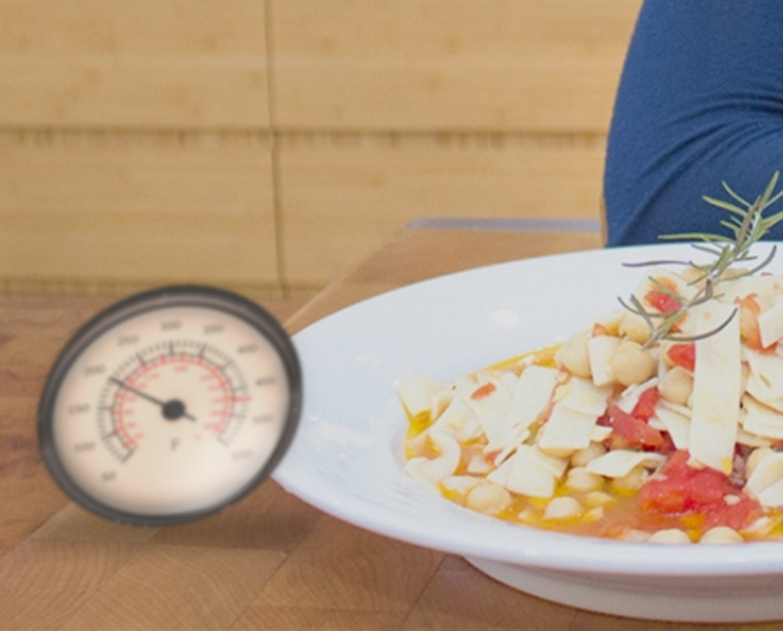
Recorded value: 200; °F
